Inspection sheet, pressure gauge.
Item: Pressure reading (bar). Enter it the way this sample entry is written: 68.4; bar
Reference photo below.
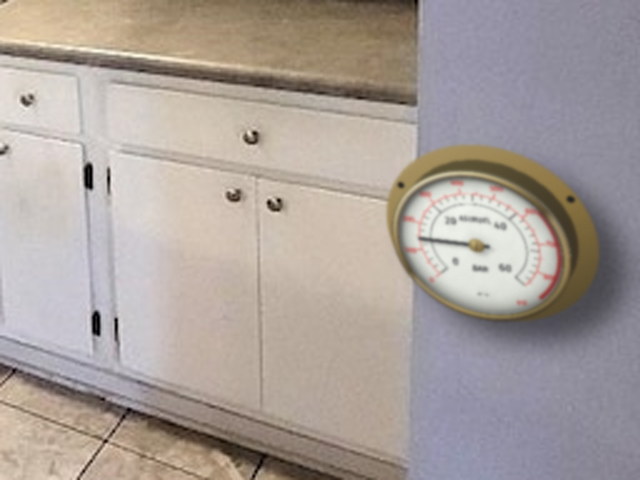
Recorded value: 10; bar
